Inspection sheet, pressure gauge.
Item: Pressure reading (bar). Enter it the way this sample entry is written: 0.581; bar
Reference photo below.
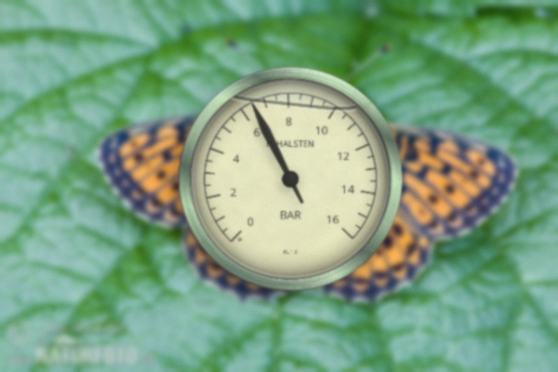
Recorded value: 6.5; bar
